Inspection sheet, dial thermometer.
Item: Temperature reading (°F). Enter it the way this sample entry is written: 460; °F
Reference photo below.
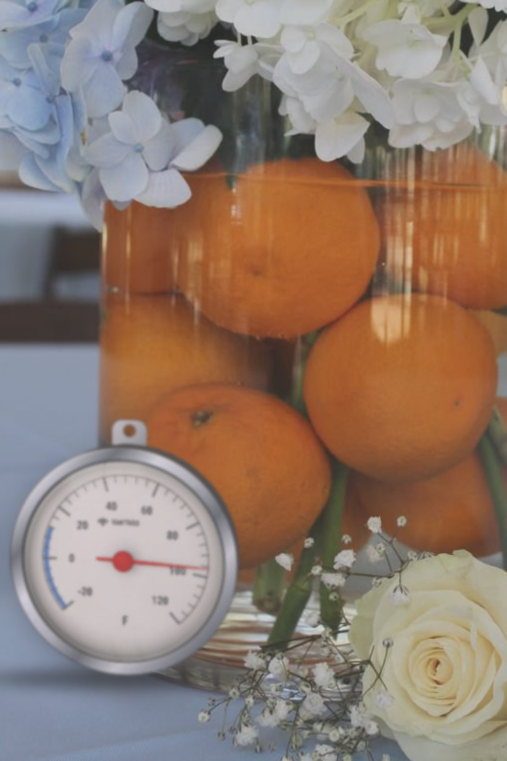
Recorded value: 96; °F
